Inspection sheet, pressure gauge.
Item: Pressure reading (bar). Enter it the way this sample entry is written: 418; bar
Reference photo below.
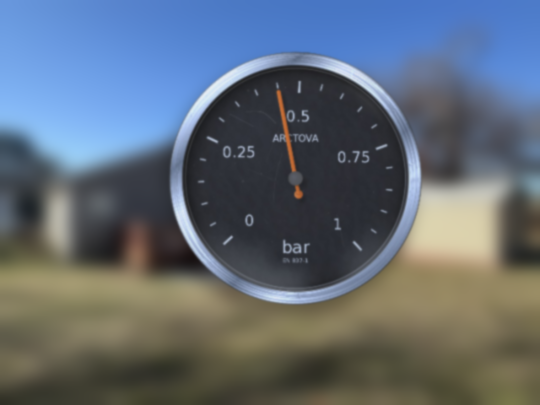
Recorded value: 0.45; bar
